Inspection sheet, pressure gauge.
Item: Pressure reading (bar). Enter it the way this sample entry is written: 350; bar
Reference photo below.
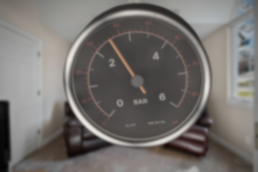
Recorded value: 2.5; bar
